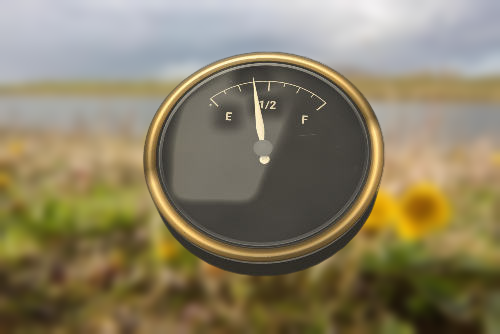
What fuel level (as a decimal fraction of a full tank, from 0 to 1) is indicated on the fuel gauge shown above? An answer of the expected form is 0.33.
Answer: 0.375
